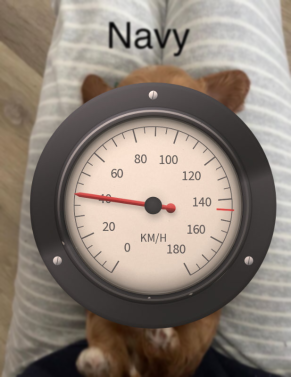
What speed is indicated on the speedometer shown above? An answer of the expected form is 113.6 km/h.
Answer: 40 km/h
